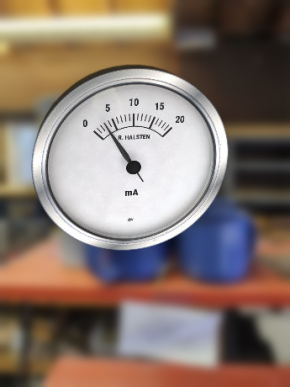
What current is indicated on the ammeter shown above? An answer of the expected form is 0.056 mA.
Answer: 3 mA
